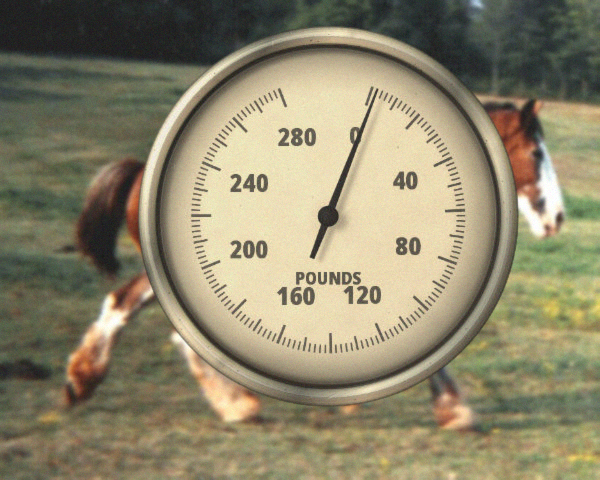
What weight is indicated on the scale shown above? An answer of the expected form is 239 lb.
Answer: 2 lb
